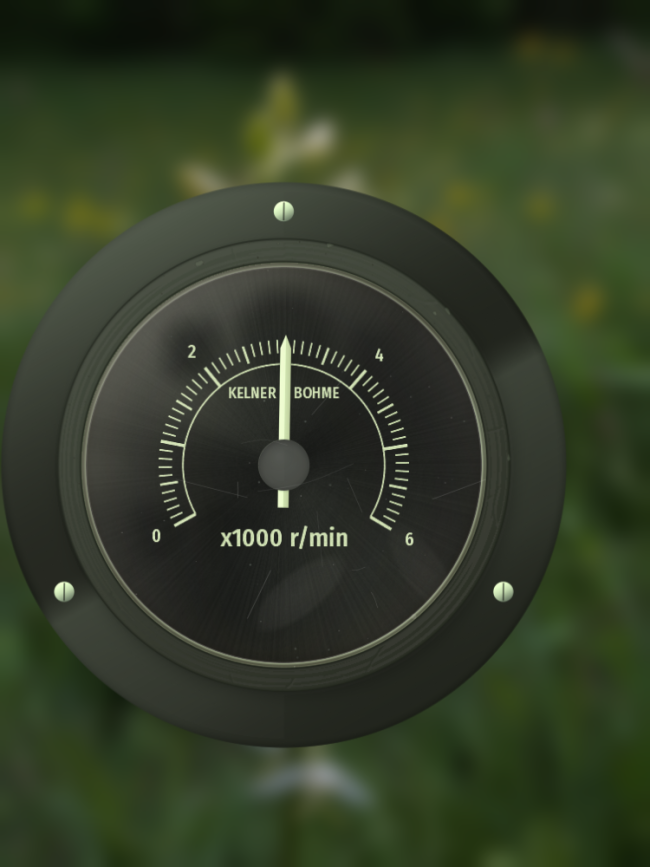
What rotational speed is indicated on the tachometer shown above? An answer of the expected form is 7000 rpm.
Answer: 3000 rpm
